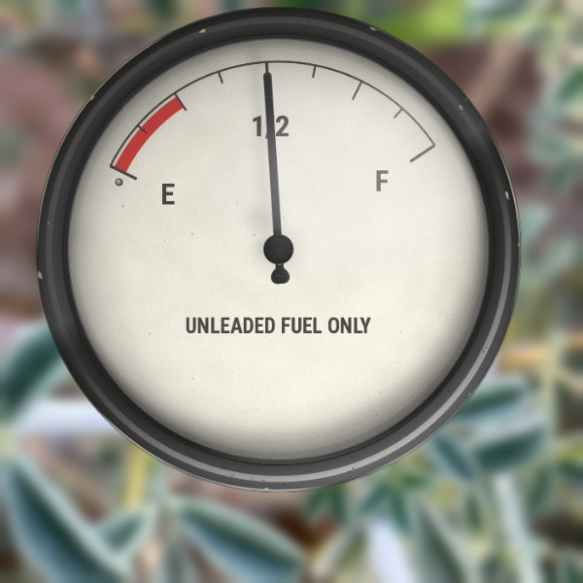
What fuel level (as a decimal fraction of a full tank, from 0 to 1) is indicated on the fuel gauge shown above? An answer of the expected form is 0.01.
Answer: 0.5
